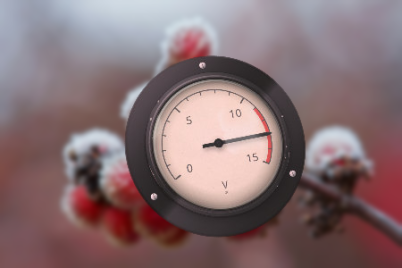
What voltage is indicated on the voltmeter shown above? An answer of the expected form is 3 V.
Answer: 13 V
